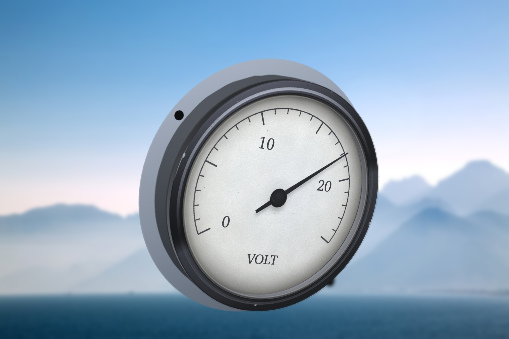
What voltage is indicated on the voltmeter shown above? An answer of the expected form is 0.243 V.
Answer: 18 V
